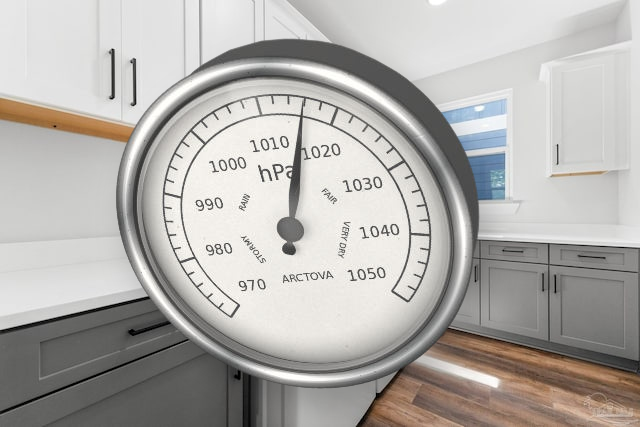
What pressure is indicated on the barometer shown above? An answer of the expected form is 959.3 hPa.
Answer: 1016 hPa
